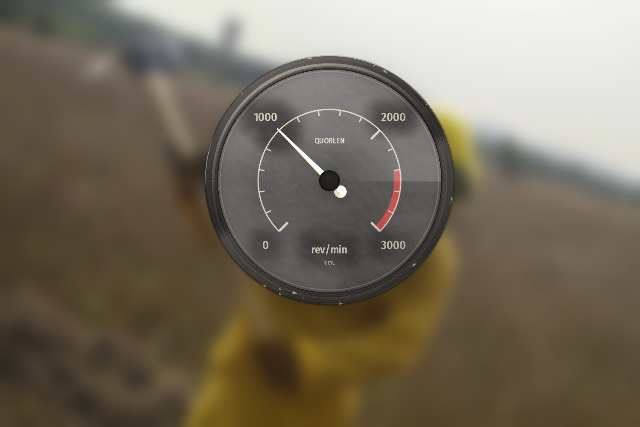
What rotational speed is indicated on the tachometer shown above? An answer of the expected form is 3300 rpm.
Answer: 1000 rpm
